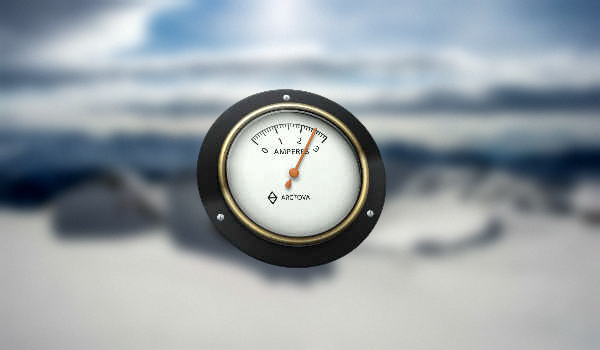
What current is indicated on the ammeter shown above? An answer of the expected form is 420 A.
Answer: 2.5 A
